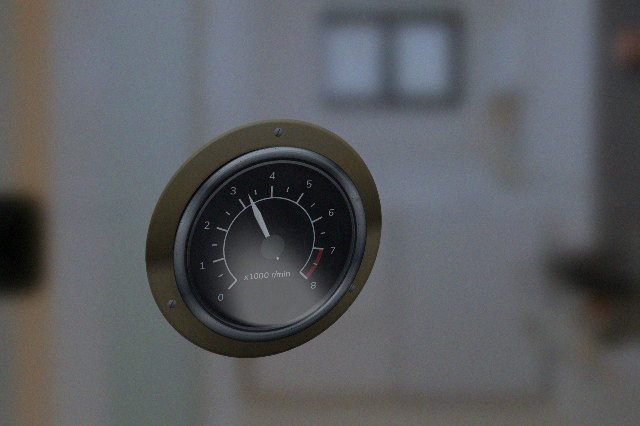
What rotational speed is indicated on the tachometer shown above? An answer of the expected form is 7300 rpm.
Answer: 3250 rpm
